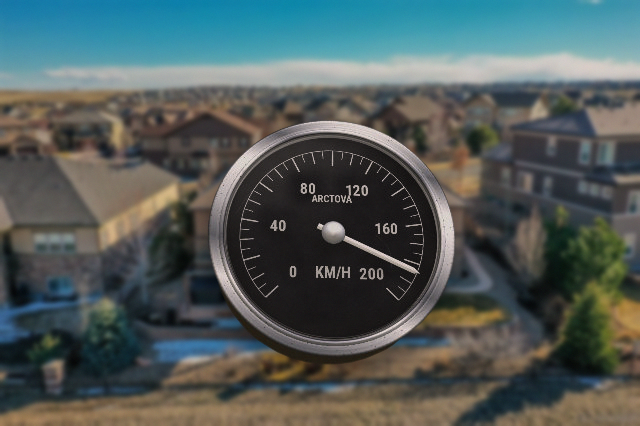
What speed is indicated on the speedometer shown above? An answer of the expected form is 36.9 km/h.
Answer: 185 km/h
